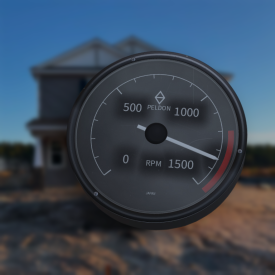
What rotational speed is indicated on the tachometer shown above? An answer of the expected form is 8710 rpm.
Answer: 1350 rpm
